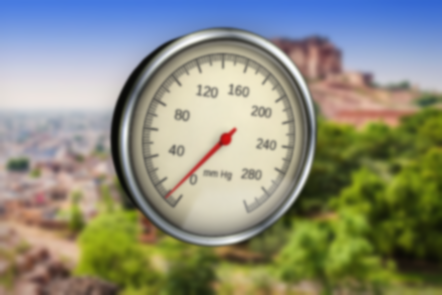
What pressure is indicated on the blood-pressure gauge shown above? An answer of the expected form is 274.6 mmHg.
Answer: 10 mmHg
